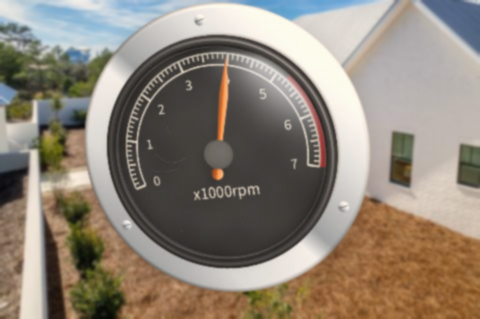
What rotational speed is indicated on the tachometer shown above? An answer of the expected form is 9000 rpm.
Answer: 4000 rpm
